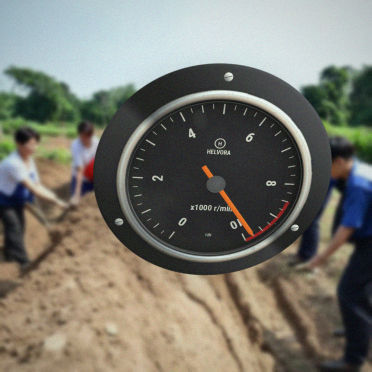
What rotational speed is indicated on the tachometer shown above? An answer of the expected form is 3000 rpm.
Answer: 9750 rpm
